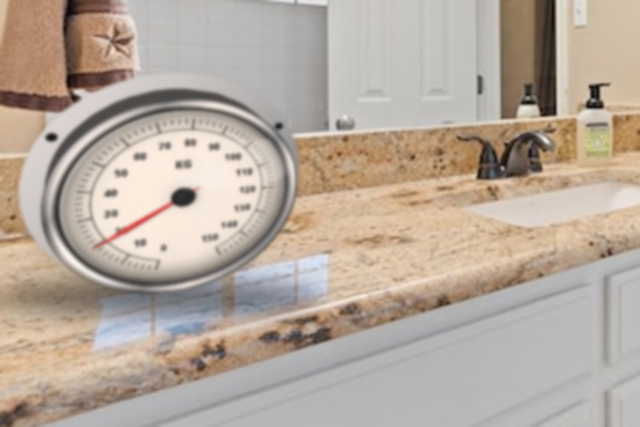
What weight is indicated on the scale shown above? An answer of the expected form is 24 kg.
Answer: 20 kg
